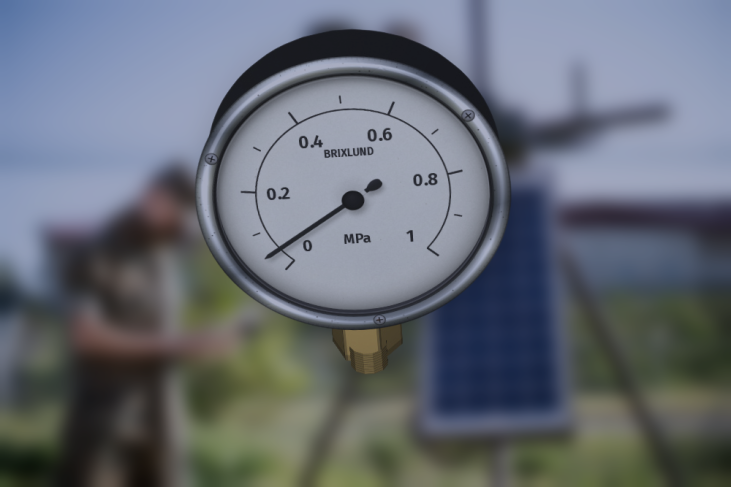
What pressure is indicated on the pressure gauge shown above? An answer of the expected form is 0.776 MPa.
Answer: 0.05 MPa
